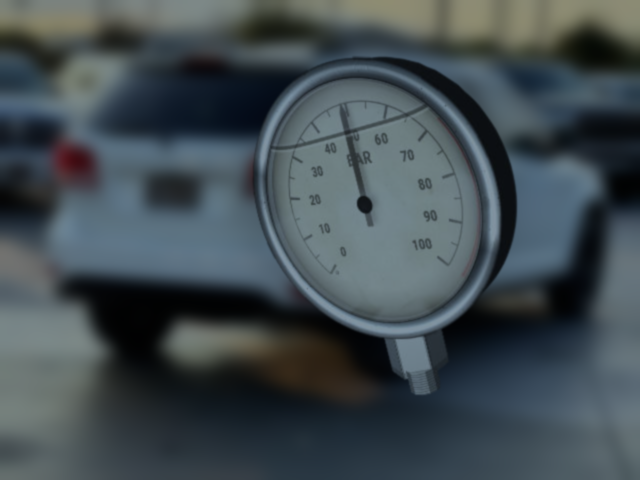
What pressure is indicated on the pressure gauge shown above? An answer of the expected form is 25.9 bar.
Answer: 50 bar
